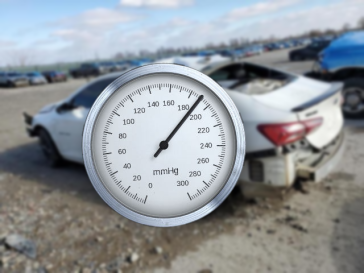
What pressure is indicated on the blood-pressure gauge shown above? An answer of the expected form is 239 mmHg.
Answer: 190 mmHg
